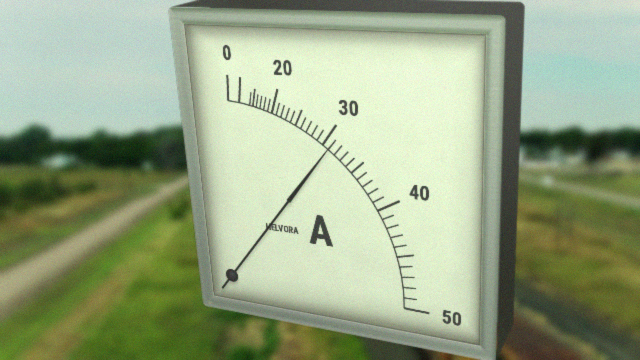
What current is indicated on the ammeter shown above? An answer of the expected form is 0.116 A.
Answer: 31 A
